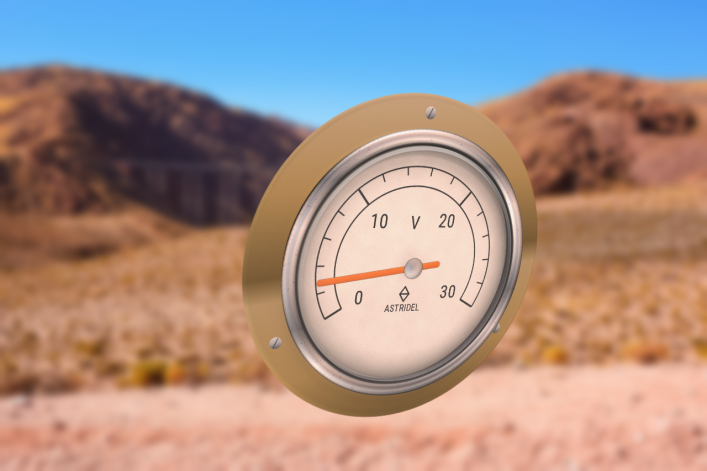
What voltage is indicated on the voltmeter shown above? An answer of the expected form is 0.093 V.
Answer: 3 V
